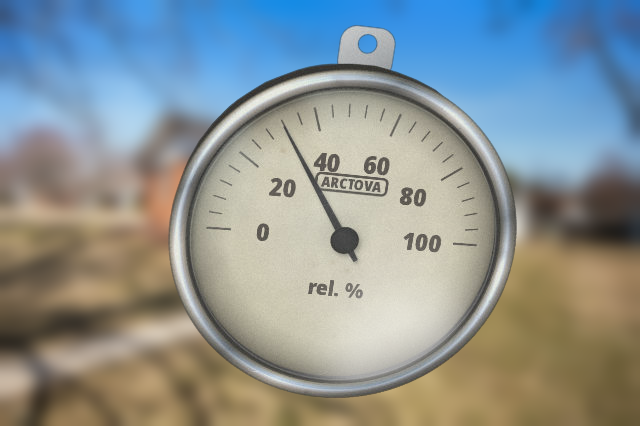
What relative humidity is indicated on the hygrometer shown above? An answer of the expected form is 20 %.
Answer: 32 %
